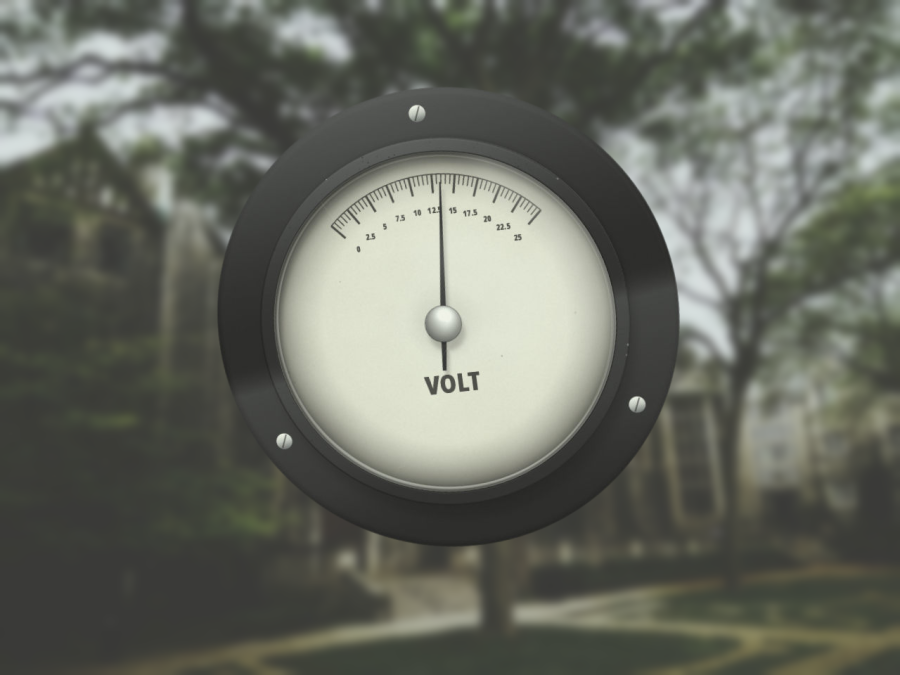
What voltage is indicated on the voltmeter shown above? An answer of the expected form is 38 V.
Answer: 13.5 V
